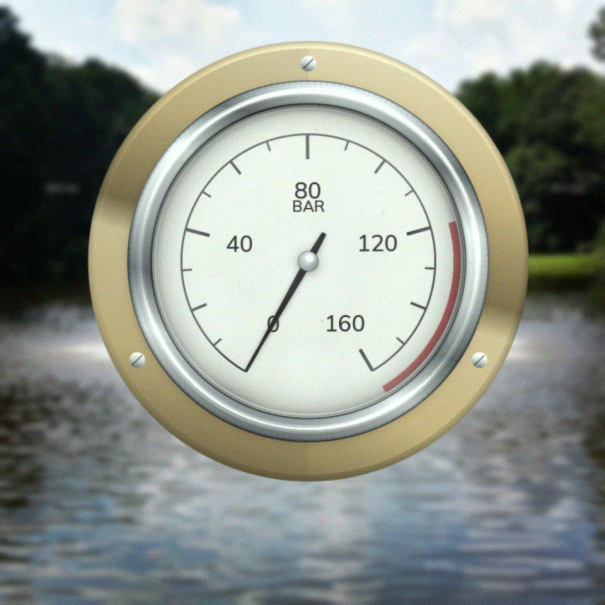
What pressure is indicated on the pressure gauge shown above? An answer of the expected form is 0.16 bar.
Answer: 0 bar
